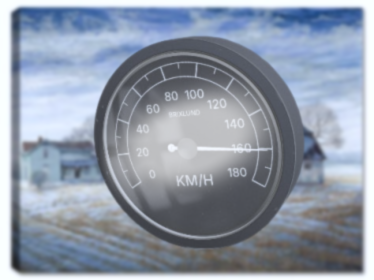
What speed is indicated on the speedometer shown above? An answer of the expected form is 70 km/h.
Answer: 160 km/h
